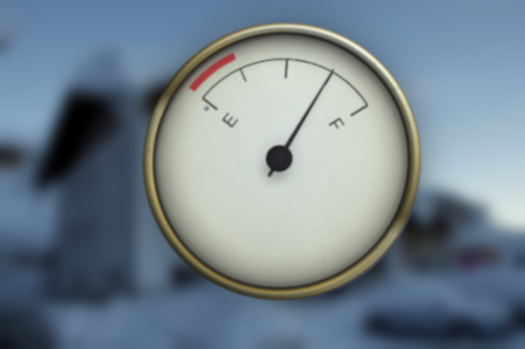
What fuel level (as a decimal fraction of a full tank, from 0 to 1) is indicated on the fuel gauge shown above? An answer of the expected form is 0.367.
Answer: 0.75
